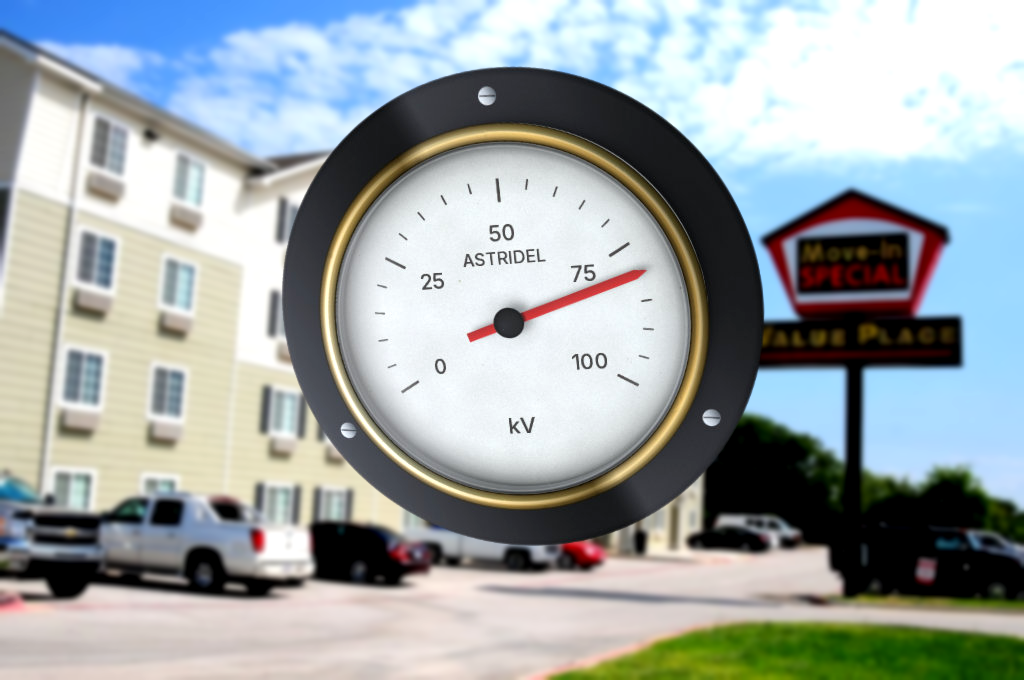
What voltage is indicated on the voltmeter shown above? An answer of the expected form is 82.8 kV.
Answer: 80 kV
